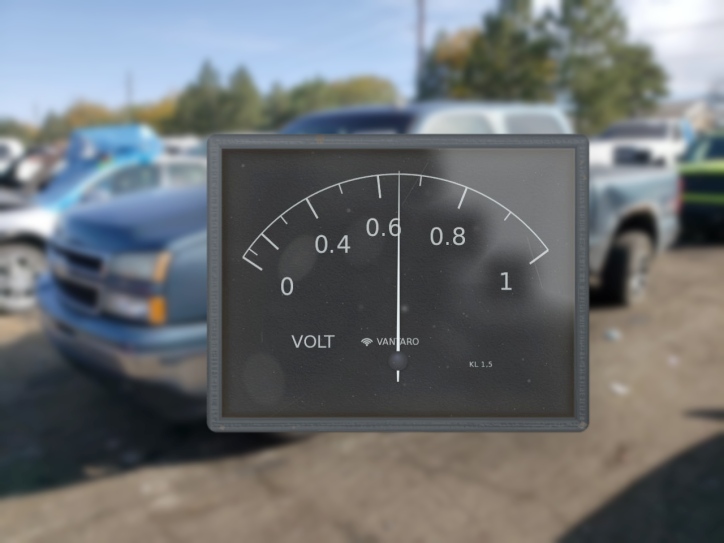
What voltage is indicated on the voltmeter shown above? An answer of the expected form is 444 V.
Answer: 0.65 V
